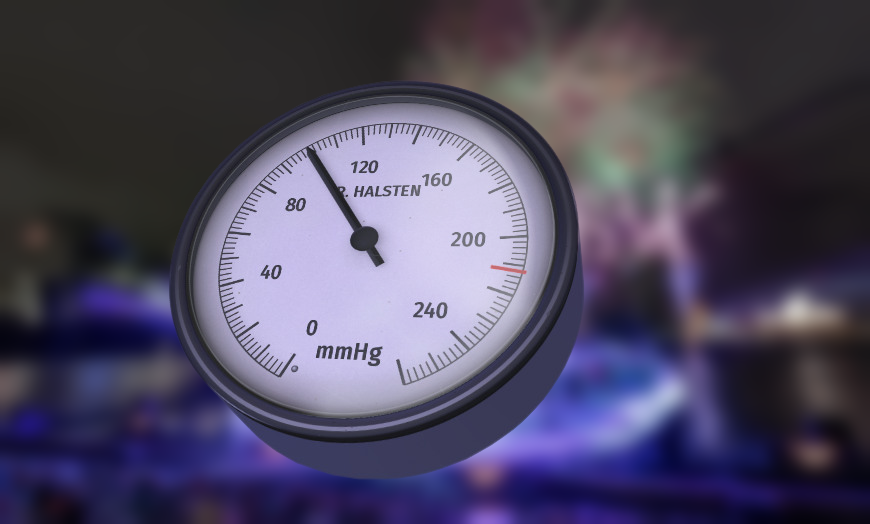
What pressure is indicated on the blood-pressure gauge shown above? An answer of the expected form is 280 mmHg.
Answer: 100 mmHg
